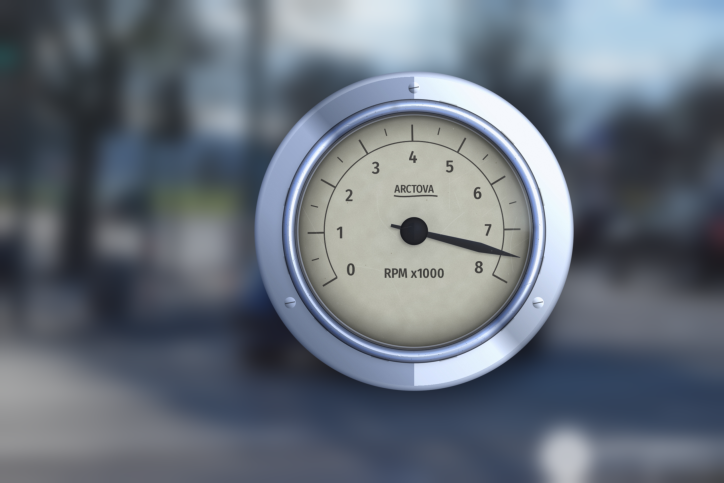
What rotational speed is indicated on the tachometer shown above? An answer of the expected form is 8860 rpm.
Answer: 7500 rpm
